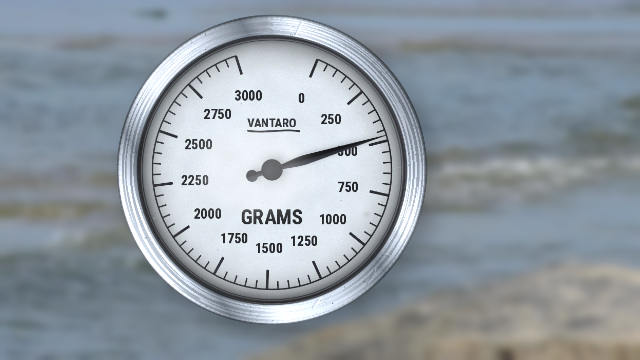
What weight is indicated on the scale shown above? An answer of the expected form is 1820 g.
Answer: 475 g
